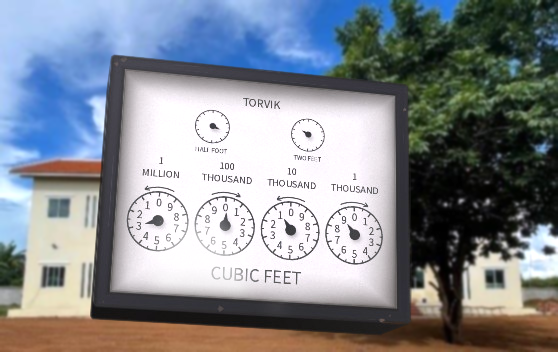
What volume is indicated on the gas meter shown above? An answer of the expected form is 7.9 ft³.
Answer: 300900 ft³
